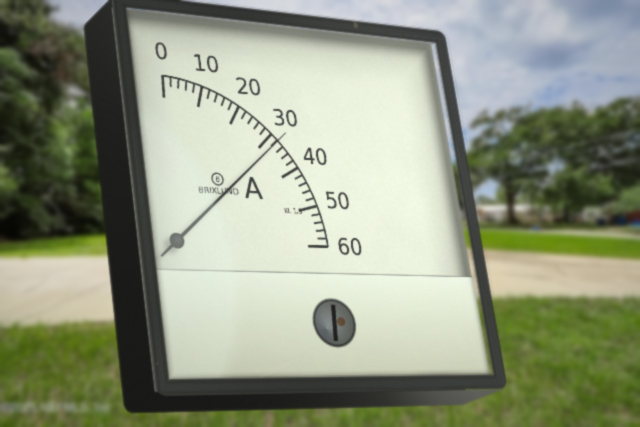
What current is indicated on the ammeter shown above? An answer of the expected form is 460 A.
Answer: 32 A
